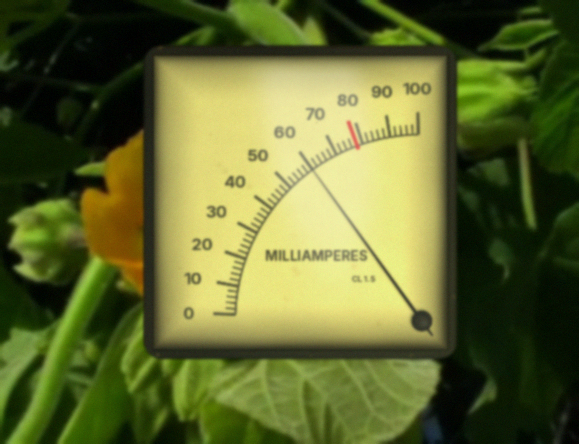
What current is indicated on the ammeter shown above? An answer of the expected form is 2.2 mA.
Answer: 60 mA
